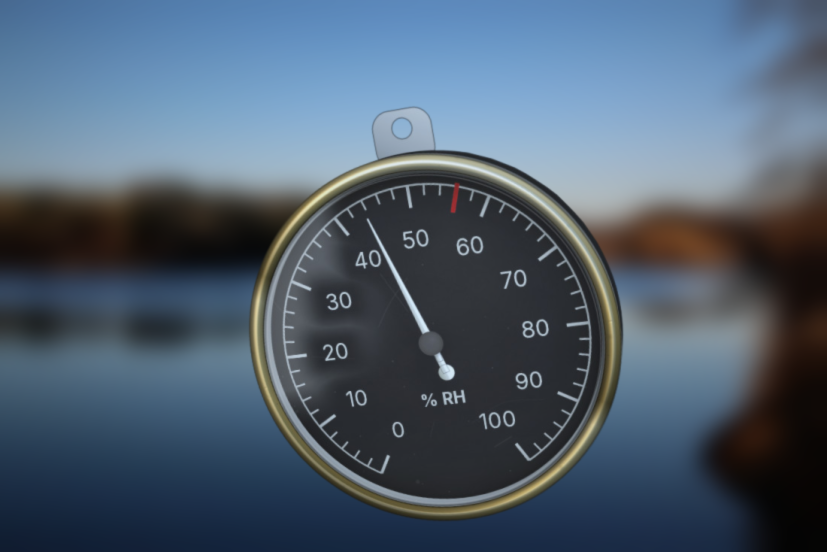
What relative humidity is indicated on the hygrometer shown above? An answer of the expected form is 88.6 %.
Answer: 44 %
